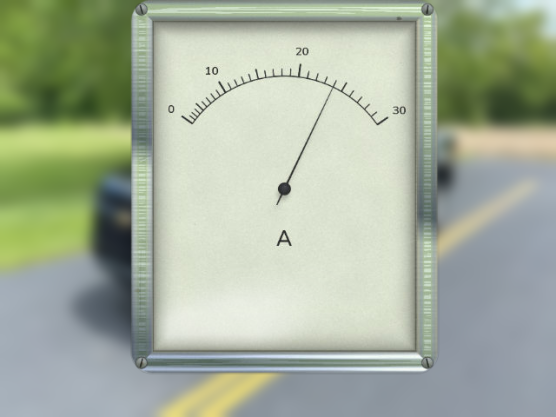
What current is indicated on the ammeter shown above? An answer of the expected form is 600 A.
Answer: 24 A
